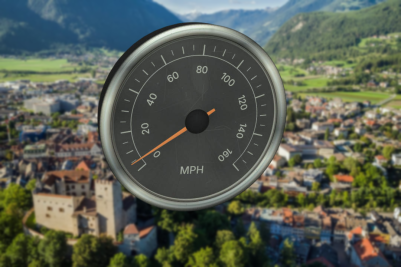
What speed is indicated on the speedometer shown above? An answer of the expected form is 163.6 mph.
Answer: 5 mph
